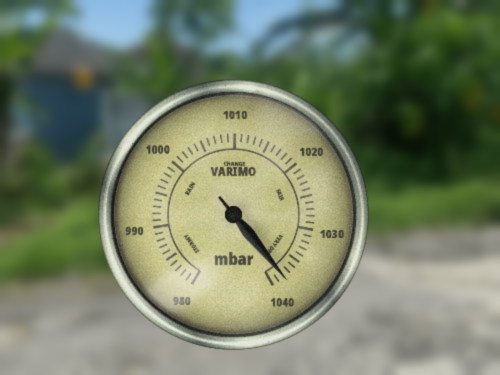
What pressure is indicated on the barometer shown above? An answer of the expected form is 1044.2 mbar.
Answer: 1038 mbar
